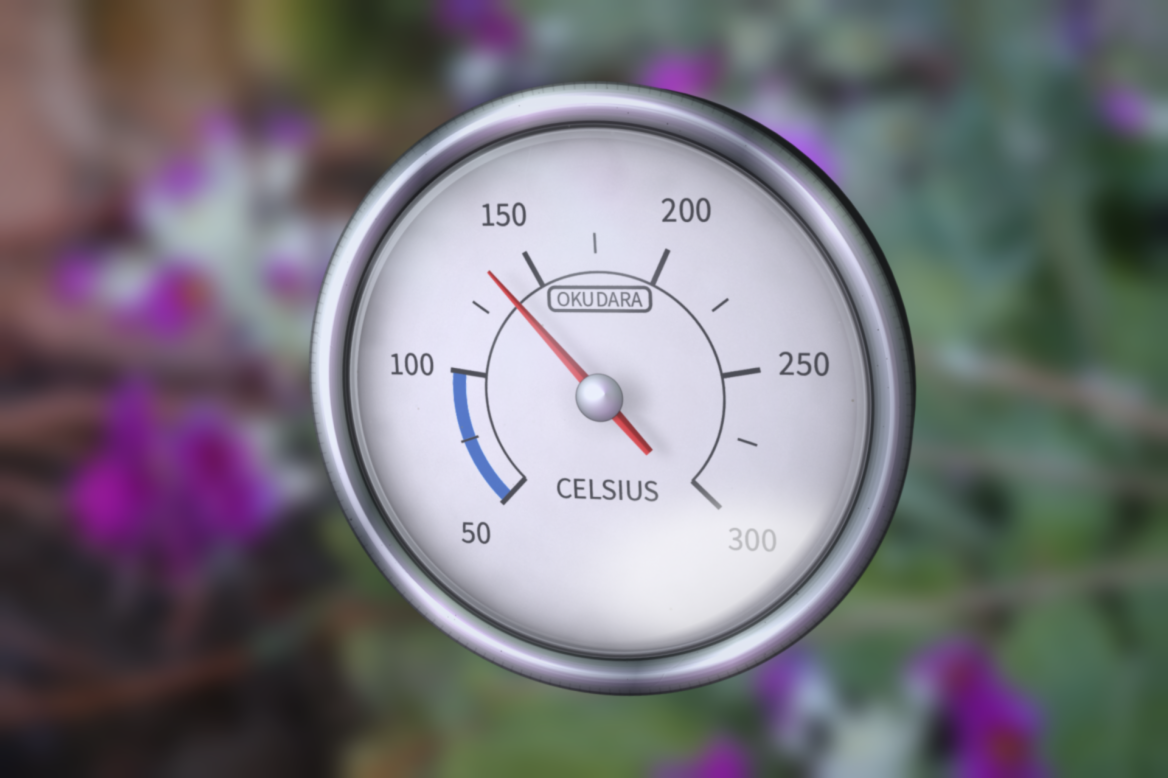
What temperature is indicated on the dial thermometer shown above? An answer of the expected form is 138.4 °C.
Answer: 137.5 °C
